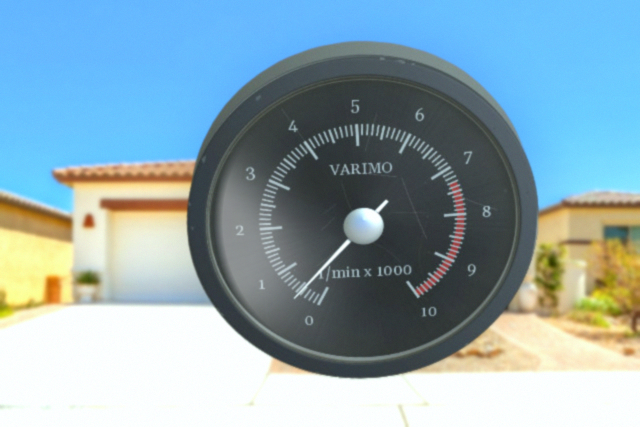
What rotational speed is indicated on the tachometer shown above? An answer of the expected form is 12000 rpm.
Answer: 500 rpm
